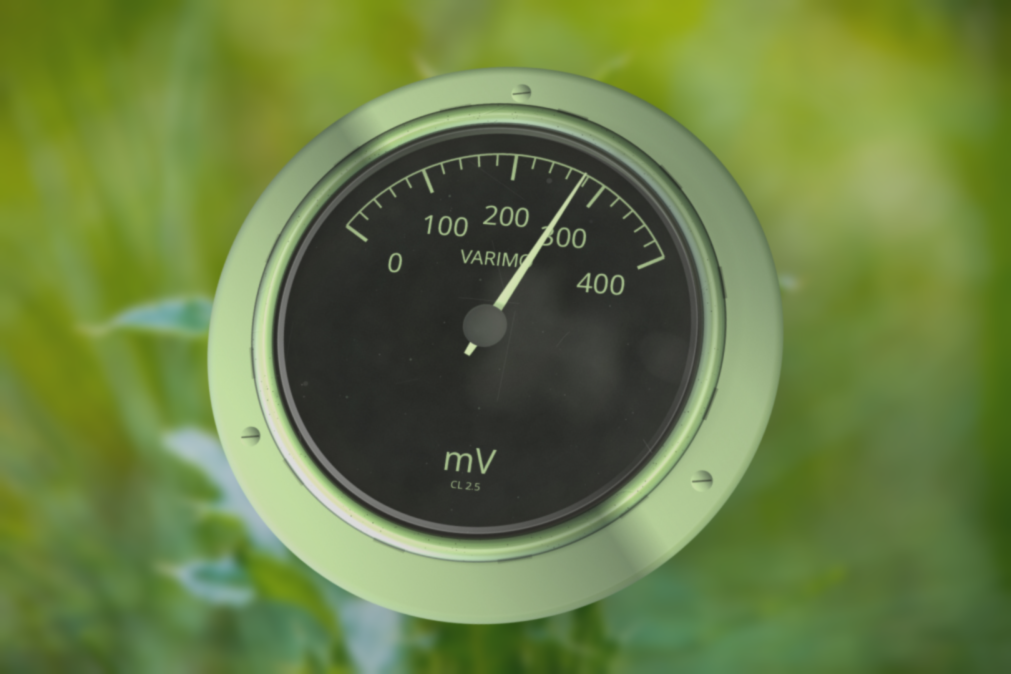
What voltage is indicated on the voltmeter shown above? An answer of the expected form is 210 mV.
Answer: 280 mV
